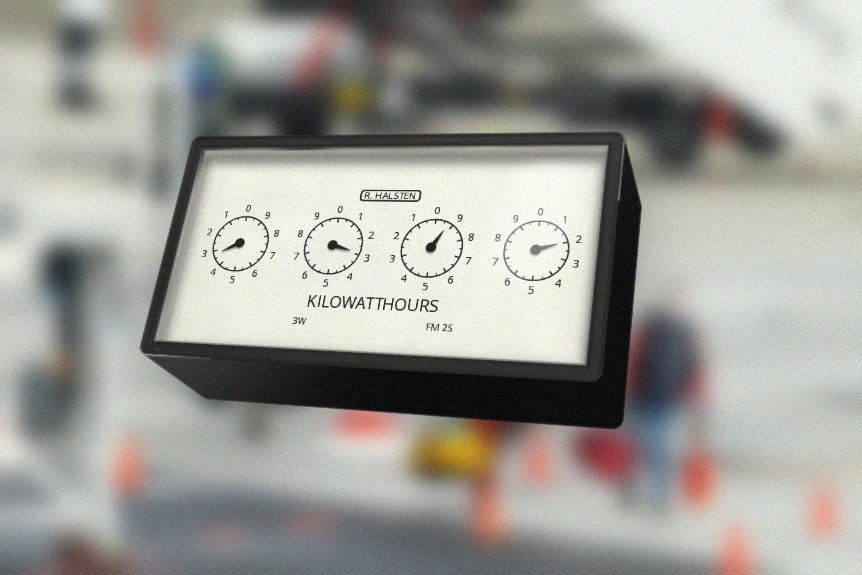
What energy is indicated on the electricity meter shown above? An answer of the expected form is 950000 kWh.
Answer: 3292 kWh
